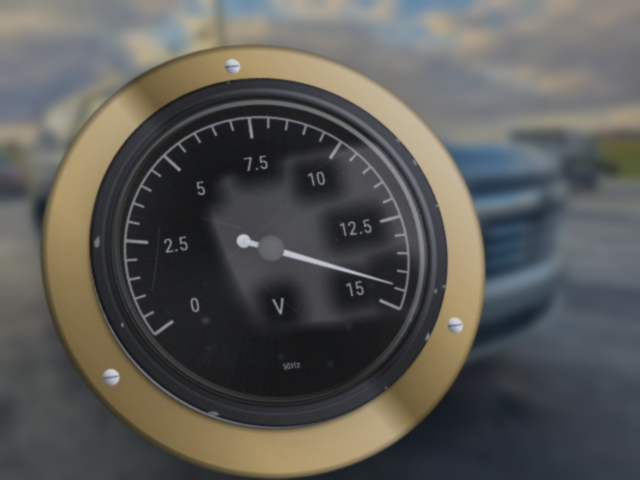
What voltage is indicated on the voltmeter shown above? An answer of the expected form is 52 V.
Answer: 14.5 V
